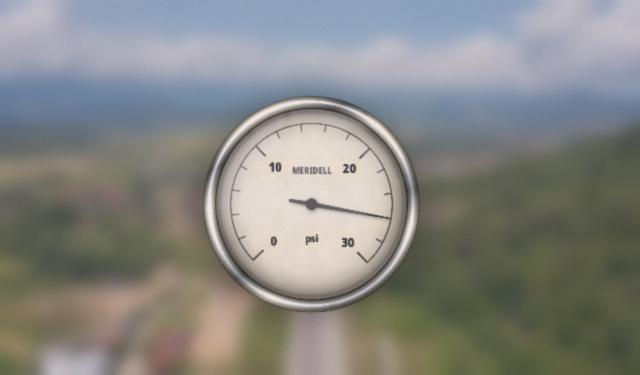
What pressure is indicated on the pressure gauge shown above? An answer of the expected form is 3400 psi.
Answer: 26 psi
